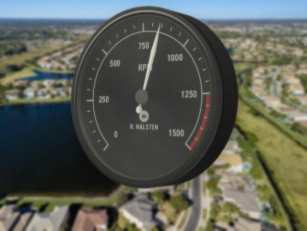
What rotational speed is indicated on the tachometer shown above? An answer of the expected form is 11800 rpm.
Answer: 850 rpm
